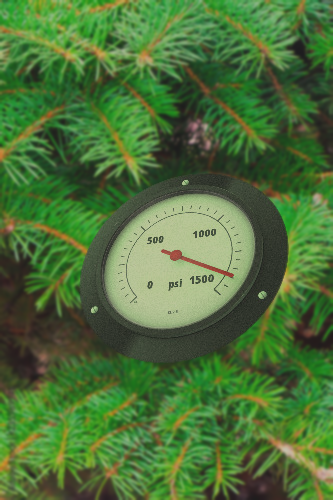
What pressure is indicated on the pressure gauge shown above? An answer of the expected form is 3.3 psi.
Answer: 1400 psi
